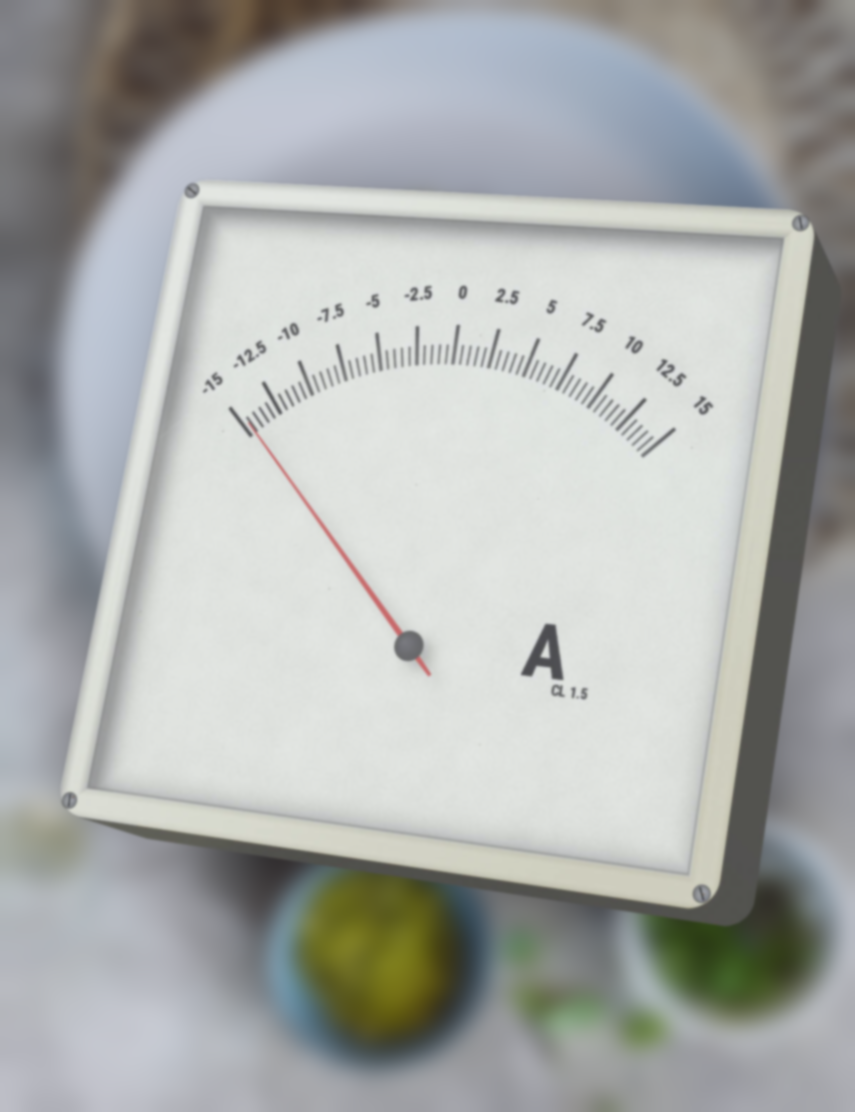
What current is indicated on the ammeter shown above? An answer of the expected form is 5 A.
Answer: -14.5 A
